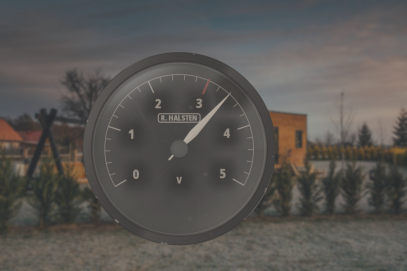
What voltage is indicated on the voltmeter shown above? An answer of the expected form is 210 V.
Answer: 3.4 V
